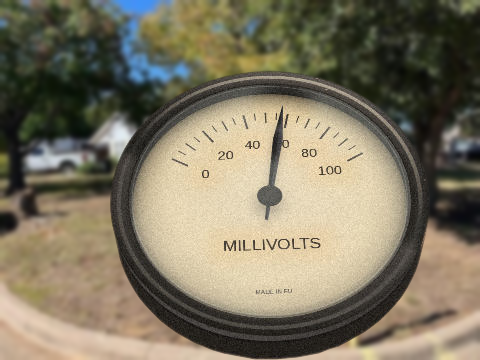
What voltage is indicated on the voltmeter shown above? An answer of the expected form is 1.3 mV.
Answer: 57.5 mV
